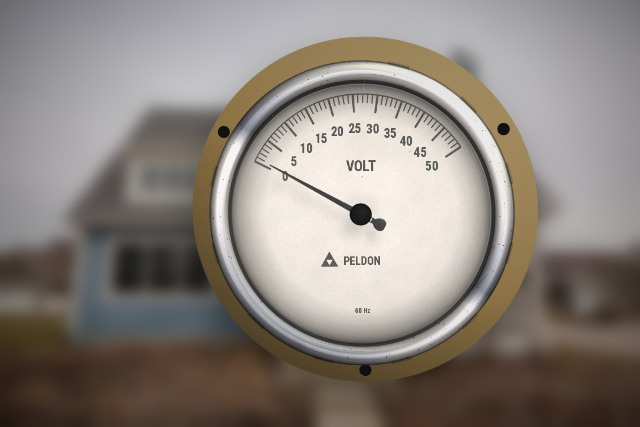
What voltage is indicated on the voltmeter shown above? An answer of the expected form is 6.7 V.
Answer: 1 V
